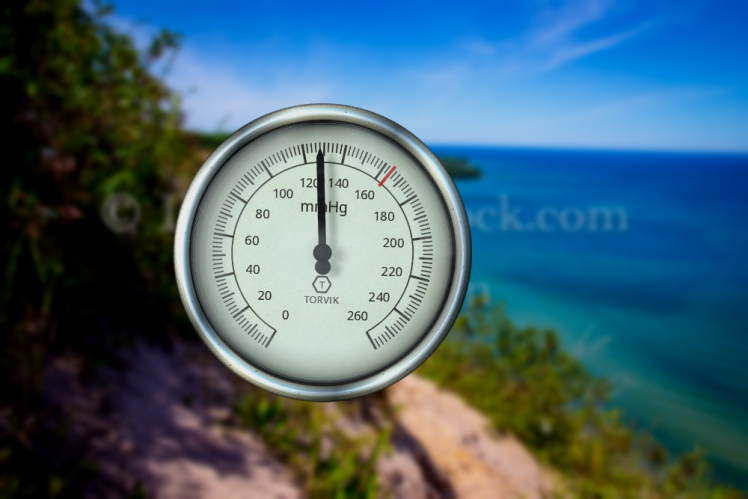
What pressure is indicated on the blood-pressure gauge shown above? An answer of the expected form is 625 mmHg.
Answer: 128 mmHg
